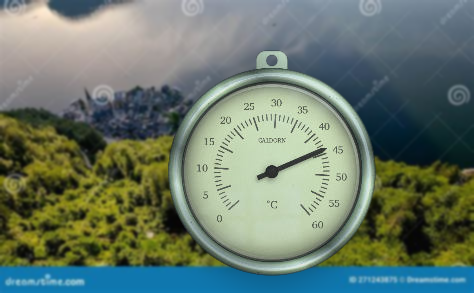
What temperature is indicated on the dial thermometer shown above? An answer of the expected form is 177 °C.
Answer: 44 °C
